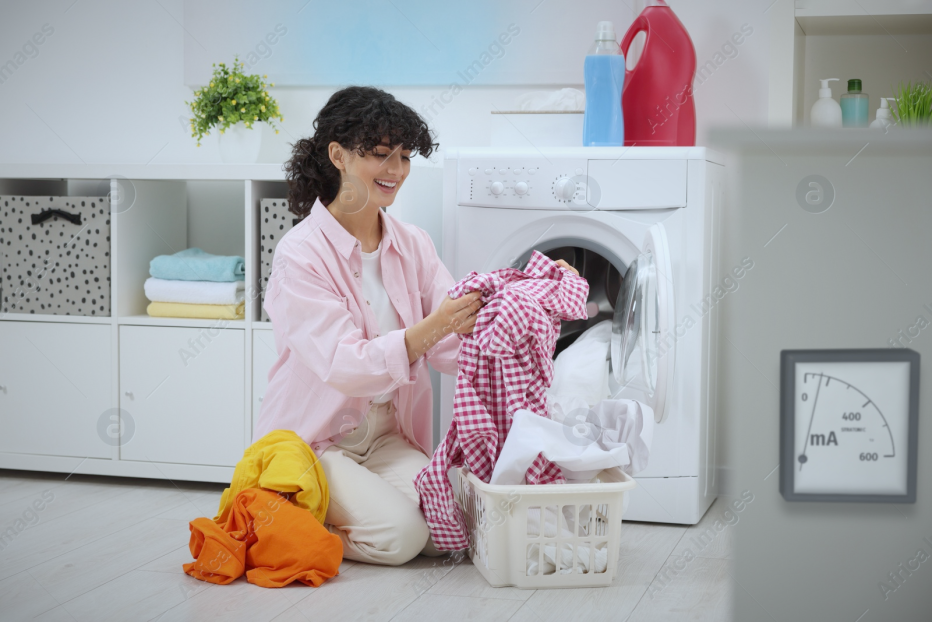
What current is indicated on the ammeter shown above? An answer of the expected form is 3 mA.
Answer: 150 mA
